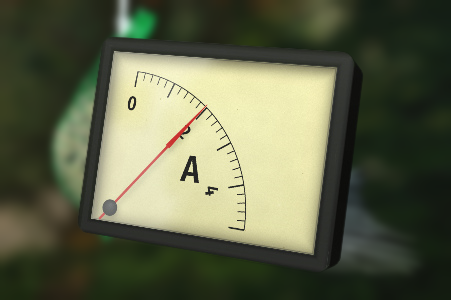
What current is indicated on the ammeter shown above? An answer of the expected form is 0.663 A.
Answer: 2 A
